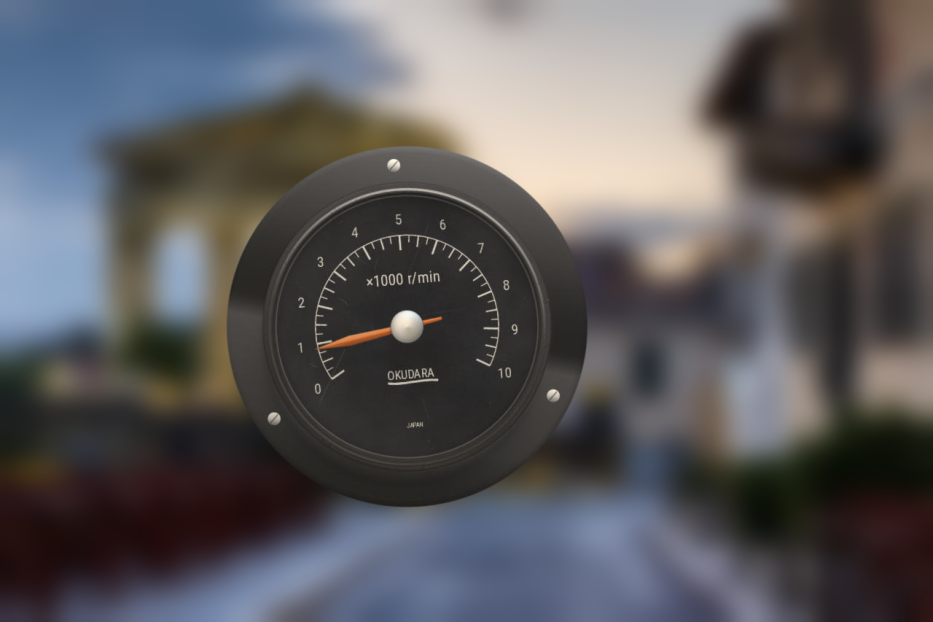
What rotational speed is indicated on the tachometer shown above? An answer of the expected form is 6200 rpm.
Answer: 875 rpm
